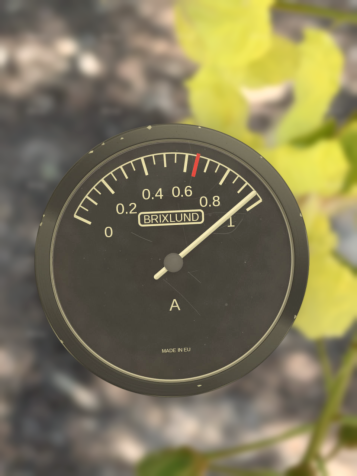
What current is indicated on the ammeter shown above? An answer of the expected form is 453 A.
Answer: 0.95 A
